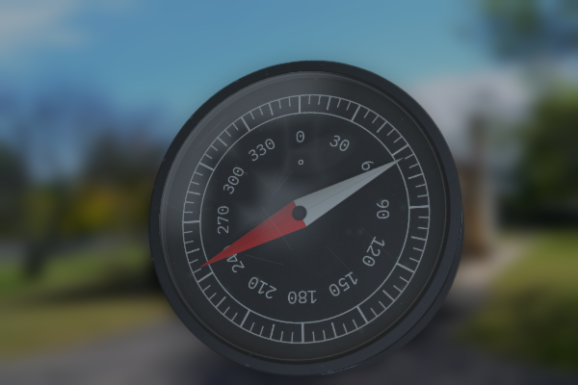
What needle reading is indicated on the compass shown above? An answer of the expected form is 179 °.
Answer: 245 °
